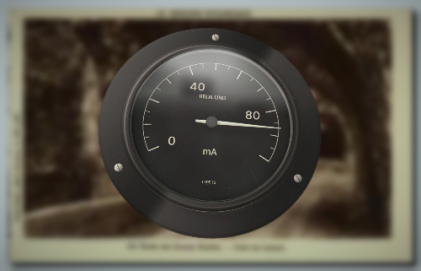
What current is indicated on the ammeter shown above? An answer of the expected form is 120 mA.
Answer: 87.5 mA
